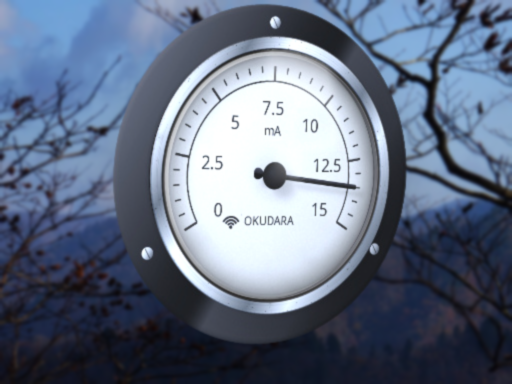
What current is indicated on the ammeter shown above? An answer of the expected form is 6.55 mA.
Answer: 13.5 mA
